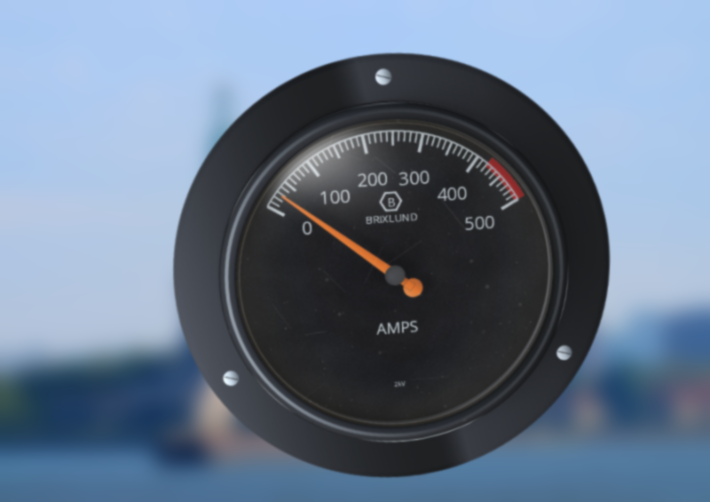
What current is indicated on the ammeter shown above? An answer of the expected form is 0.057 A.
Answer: 30 A
